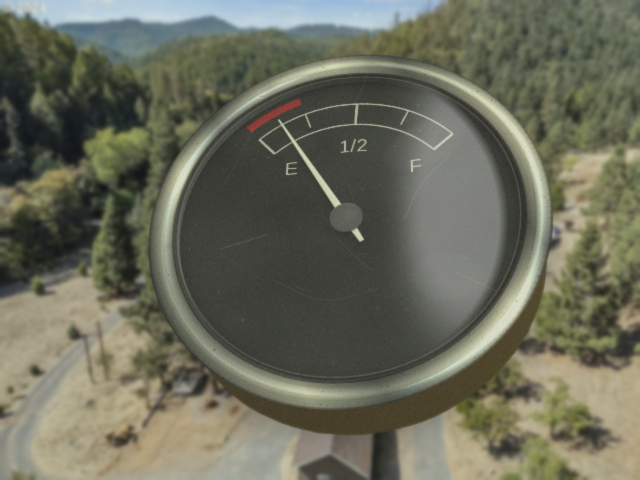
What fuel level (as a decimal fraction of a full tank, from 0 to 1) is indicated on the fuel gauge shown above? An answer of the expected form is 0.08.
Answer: 0.125
